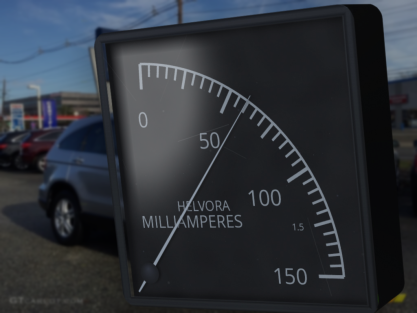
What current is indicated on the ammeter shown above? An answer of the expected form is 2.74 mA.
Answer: 60 mA
